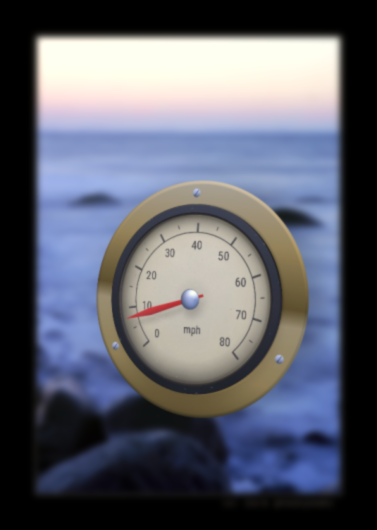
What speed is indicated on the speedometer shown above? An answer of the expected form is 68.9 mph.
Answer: 7.5 mph
